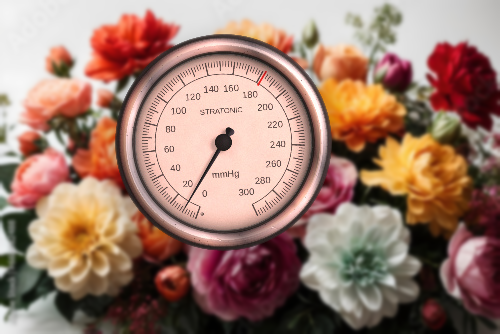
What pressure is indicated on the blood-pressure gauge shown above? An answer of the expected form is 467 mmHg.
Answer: 10 mmHg
